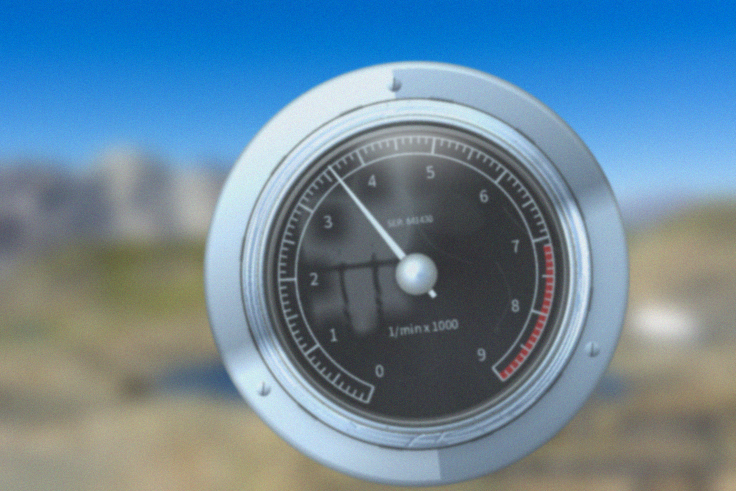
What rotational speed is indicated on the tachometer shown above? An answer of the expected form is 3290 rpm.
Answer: 3600 rpm
